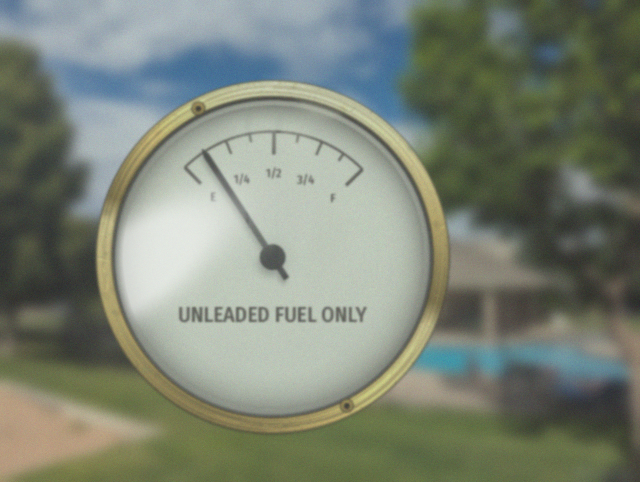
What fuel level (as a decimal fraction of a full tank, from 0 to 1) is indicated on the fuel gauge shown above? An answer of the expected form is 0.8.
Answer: 0.125
